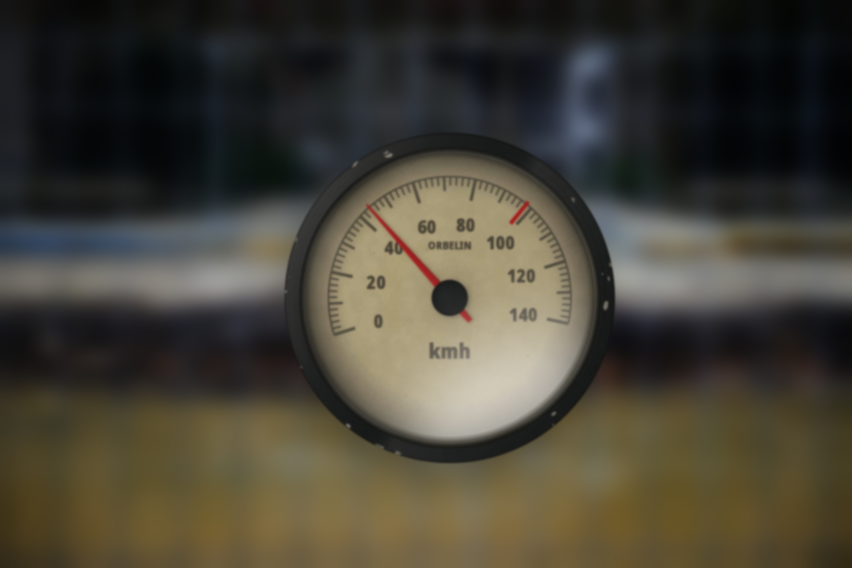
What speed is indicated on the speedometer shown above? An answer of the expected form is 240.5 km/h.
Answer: 44 km/h
